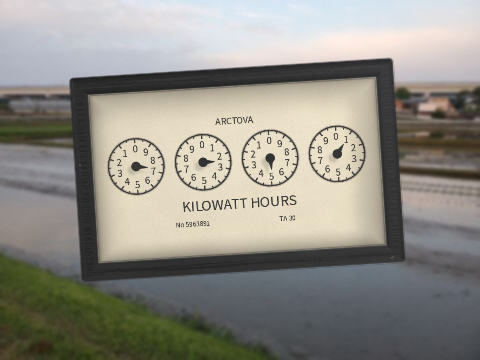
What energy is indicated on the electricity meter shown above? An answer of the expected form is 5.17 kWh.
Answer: 7251 kWh
